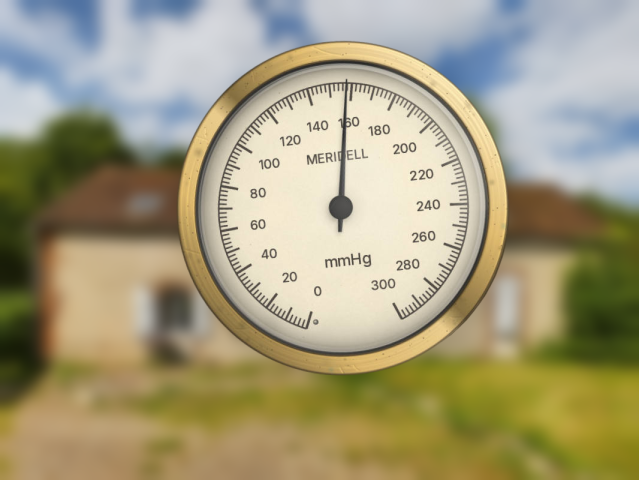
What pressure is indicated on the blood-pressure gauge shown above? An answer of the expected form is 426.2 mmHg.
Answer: 158 mmHg
